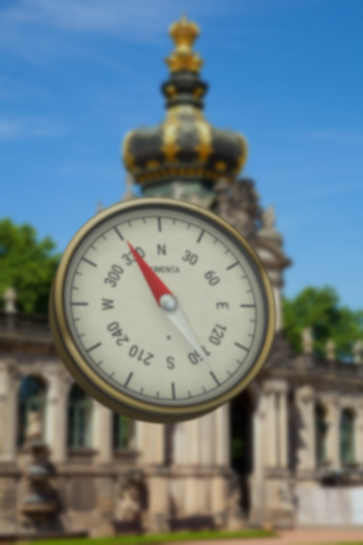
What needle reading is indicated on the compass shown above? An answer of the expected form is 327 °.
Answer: 330 °
